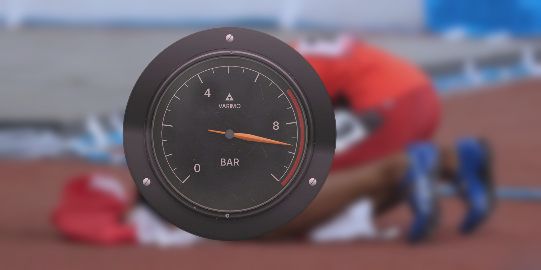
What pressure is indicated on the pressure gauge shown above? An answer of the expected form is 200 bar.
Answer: 8.75 bar
